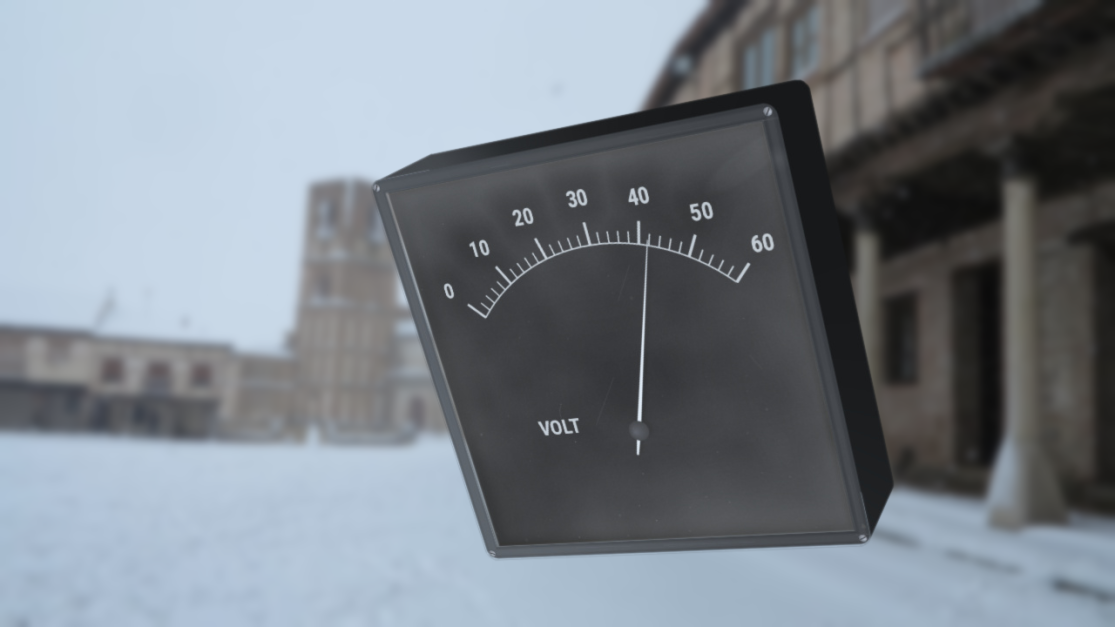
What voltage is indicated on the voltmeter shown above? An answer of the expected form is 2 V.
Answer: 42 V
